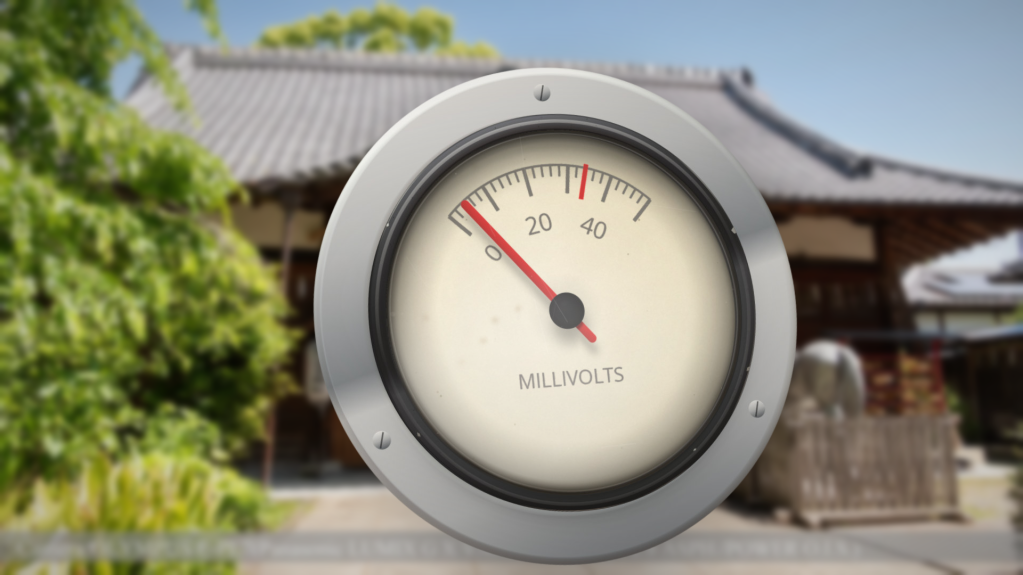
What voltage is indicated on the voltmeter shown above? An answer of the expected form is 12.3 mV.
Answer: 4 mV
